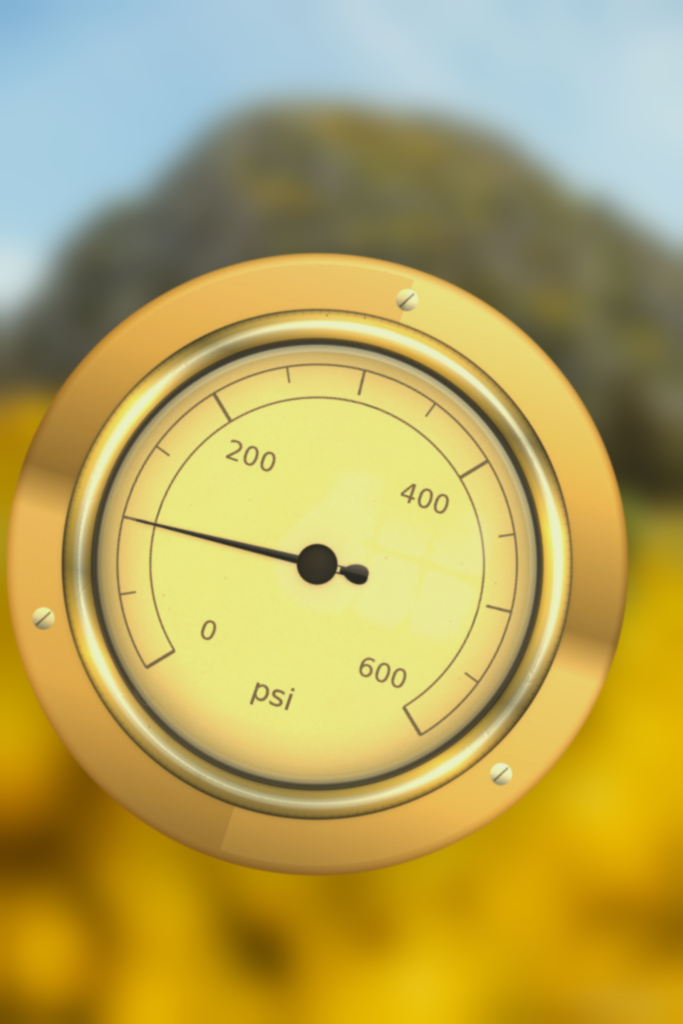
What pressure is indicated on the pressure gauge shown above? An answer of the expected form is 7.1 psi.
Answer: 100 psi
